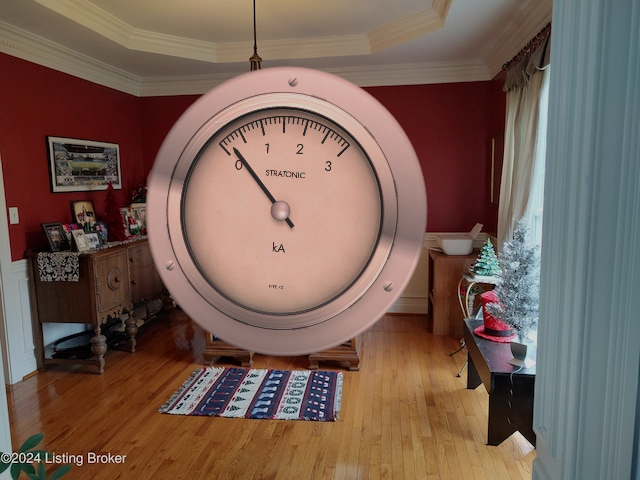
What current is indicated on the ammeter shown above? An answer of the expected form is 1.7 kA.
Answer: 0.2 kA
